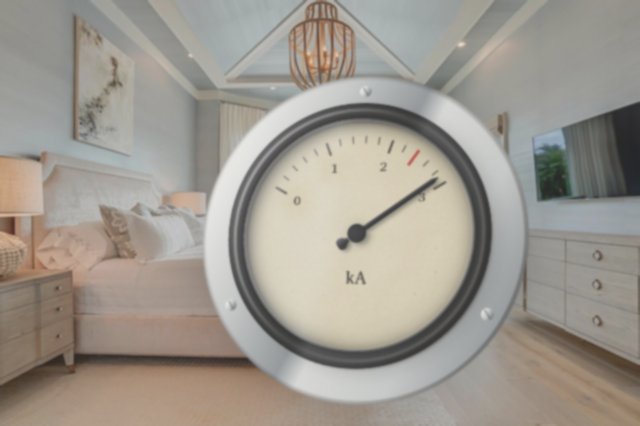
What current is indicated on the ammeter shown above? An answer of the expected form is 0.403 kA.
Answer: 2.9 kA
